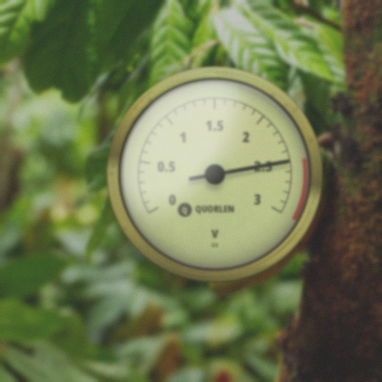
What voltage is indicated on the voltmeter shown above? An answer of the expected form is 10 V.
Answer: 2.5 V
